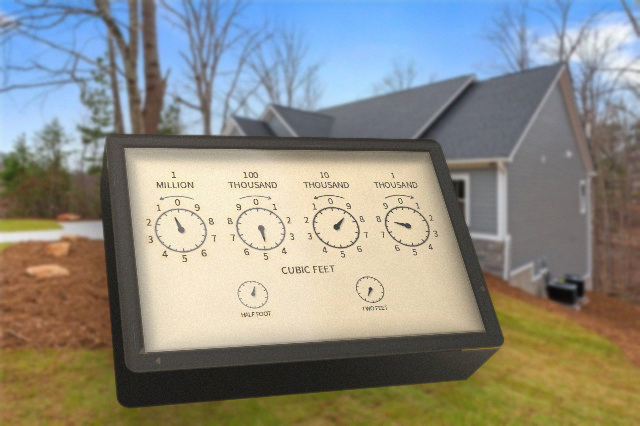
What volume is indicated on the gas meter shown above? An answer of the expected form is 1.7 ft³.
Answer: 48800 ft³
